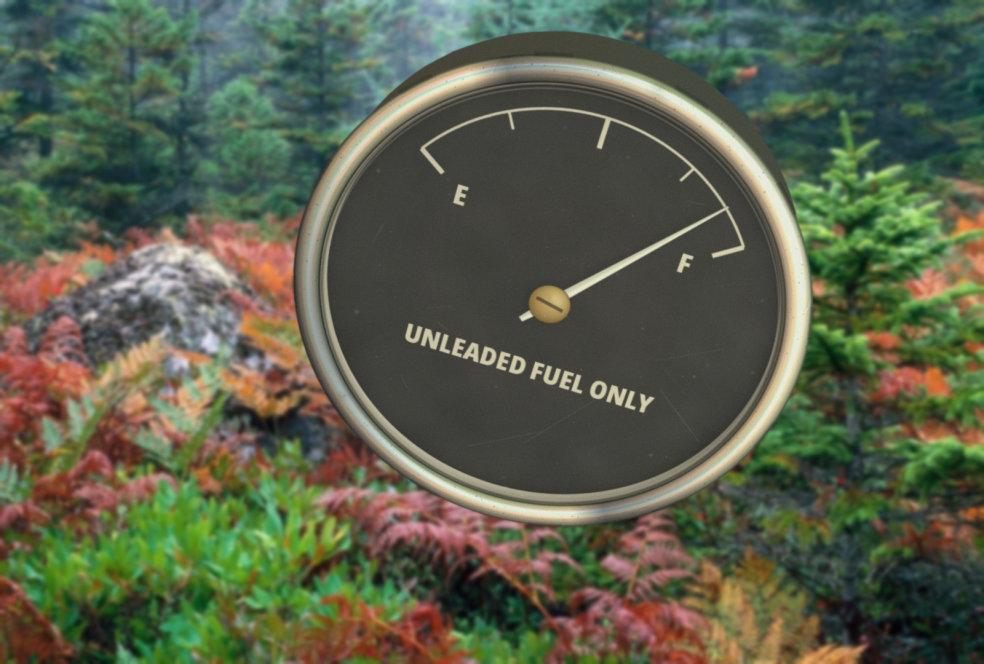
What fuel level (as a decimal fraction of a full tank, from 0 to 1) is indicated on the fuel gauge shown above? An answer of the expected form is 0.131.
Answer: 0.875
